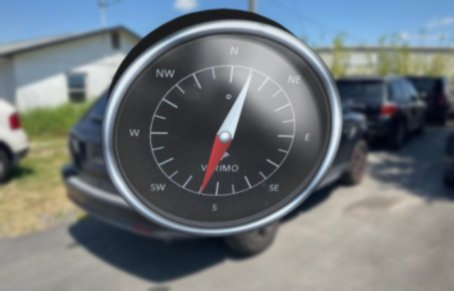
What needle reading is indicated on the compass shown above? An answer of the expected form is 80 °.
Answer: 195 °
